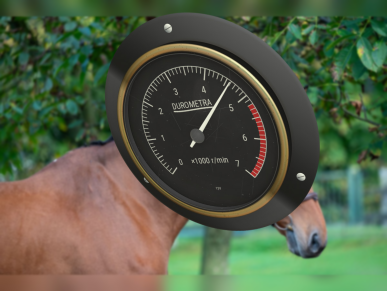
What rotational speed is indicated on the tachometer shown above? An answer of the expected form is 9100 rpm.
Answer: 4600 rpm
